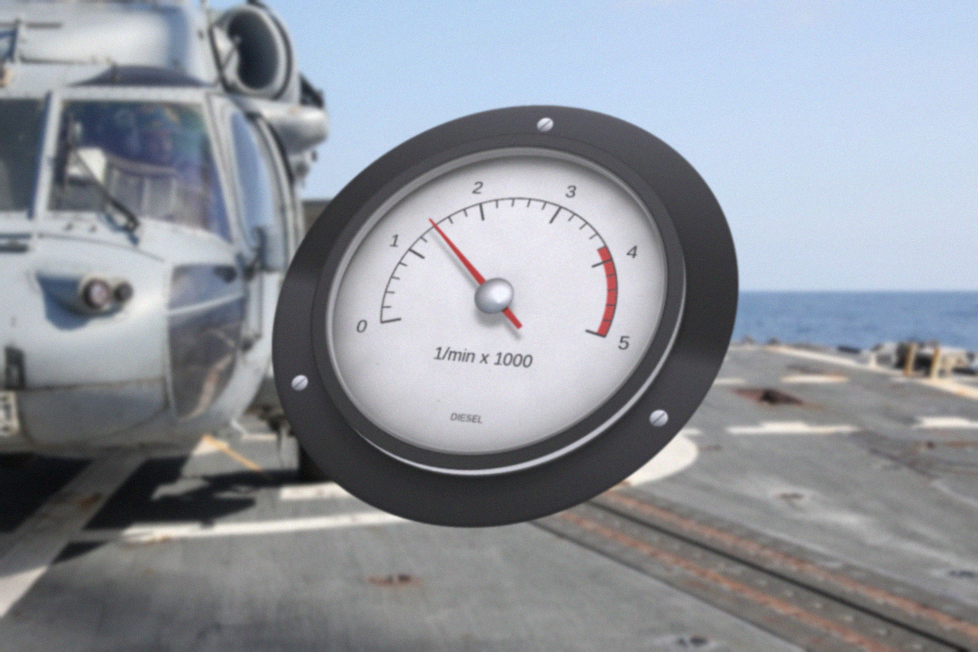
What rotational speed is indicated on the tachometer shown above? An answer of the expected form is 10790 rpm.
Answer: 1400 rpm
